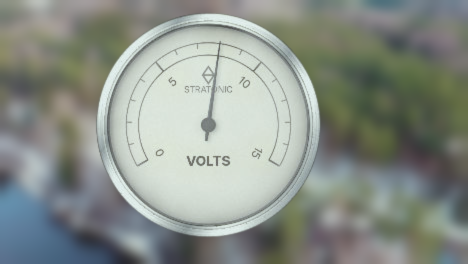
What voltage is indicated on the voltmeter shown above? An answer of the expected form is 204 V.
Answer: 8 V
